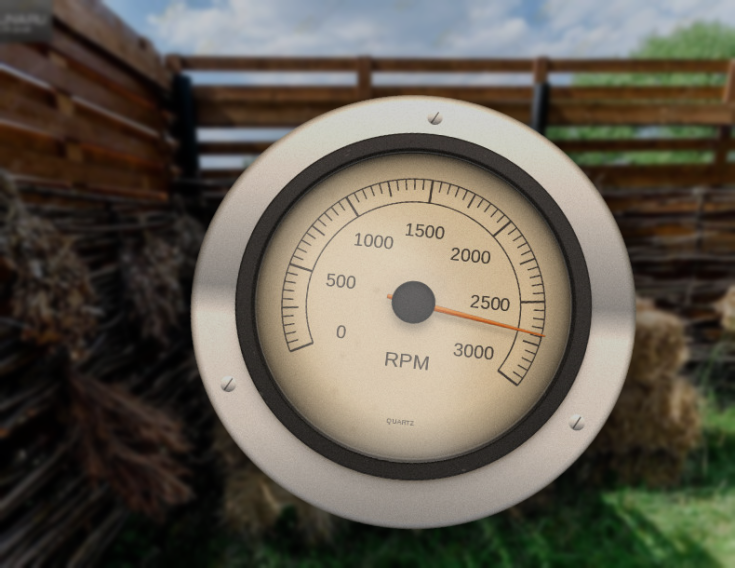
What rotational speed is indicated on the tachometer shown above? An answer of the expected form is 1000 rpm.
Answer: 2700 rpm
